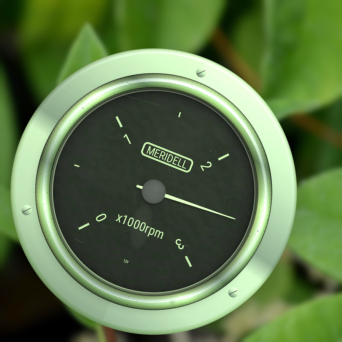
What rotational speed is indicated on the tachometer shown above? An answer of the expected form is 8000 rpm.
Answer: 2500 rpm
